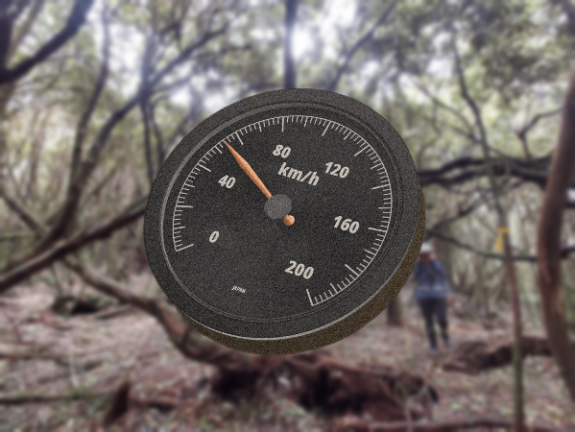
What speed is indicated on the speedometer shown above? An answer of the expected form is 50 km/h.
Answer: 54 km/h
